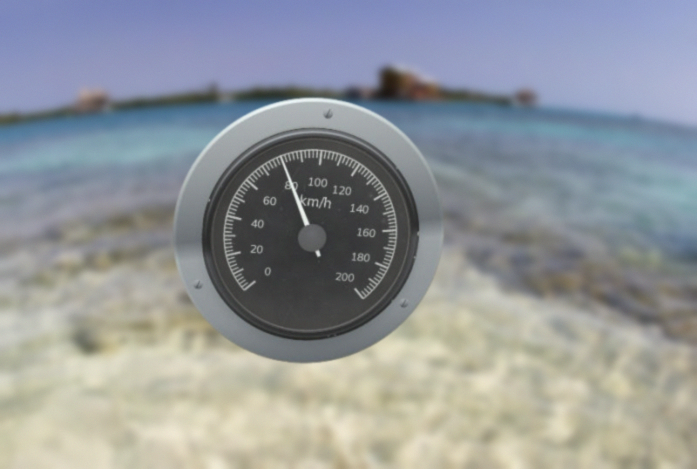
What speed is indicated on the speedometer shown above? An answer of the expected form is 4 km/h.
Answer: 80 km/h
